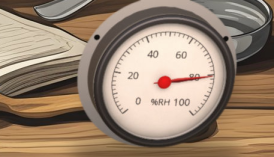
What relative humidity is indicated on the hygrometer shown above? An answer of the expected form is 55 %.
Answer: 80 %
